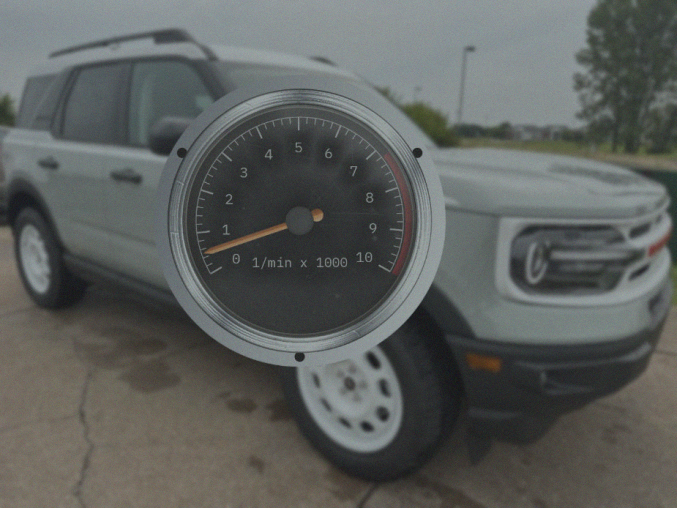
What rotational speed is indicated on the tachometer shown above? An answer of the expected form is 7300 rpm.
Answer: 500 rpm
